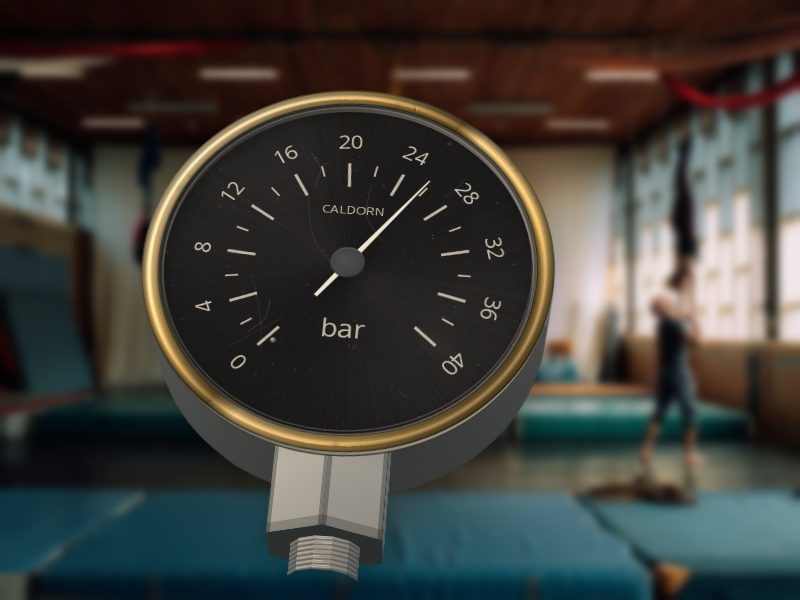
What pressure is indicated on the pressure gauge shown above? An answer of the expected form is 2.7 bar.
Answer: 26 bar
